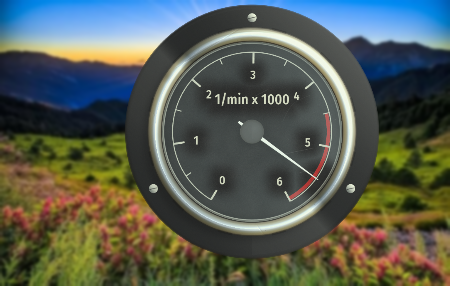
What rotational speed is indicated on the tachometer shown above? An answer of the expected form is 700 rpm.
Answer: 5500 rpm
